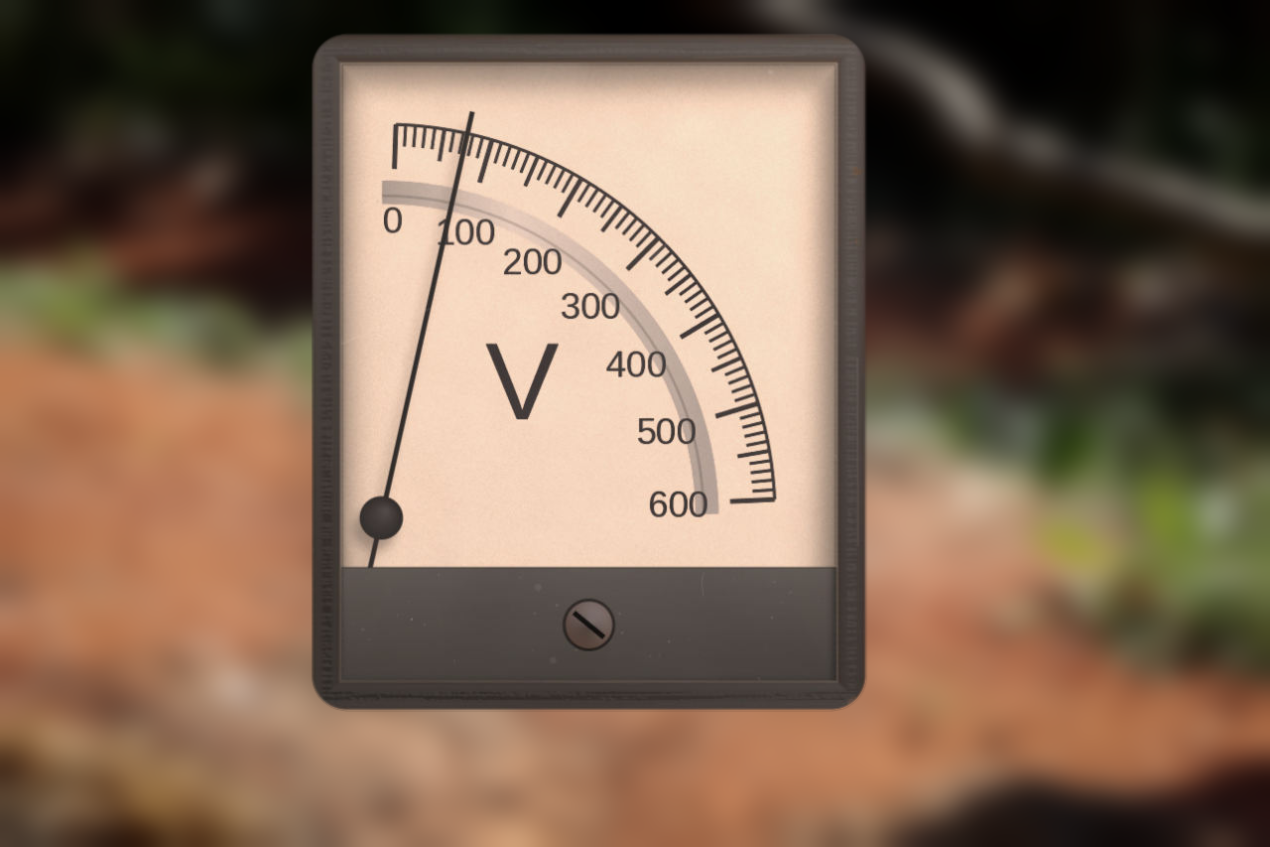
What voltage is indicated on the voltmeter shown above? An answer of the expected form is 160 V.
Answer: 75 V
